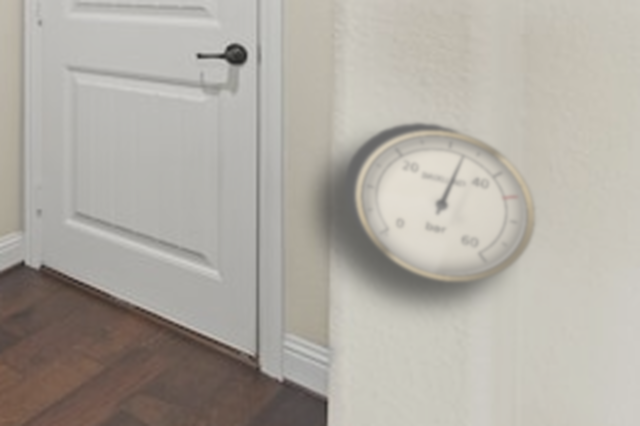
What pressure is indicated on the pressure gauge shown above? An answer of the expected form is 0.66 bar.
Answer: 32.5 bar
